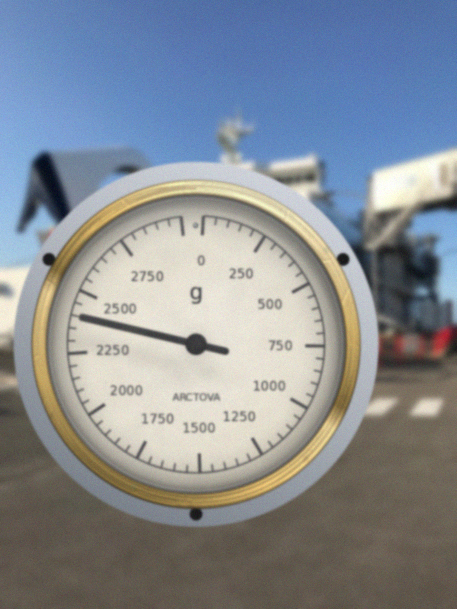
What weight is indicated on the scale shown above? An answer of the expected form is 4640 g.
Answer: 2400 g
